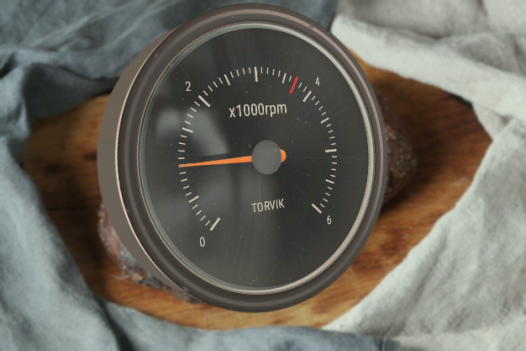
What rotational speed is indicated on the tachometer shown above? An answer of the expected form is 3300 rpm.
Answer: 1000 rpm
